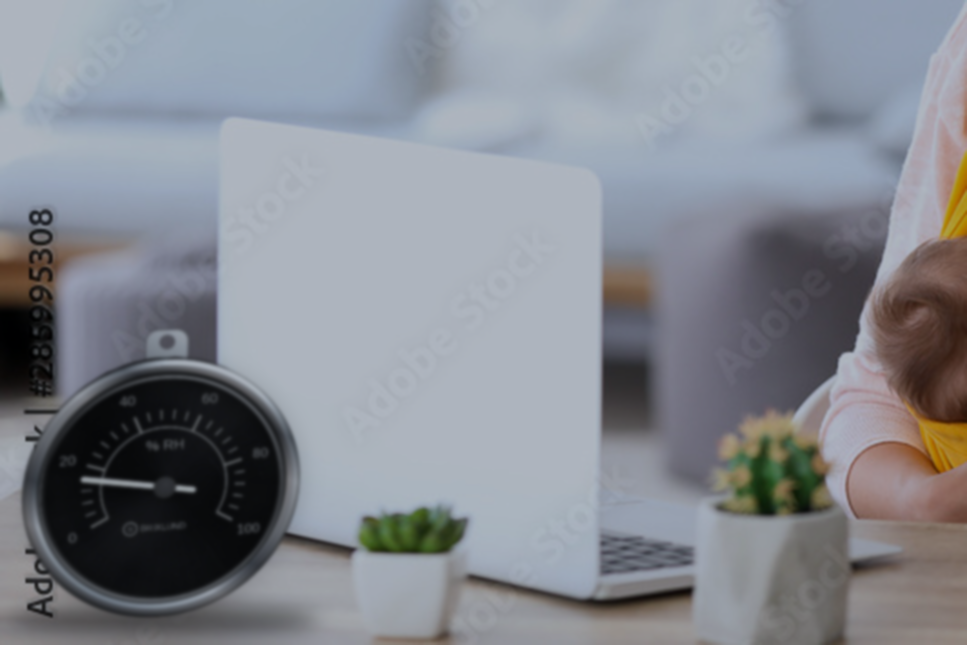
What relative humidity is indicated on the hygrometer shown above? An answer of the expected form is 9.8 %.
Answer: 16 %
